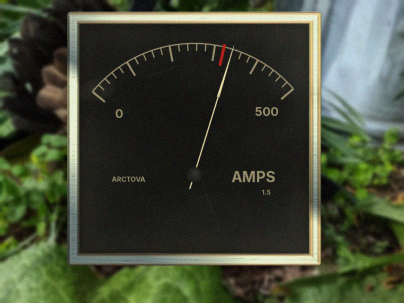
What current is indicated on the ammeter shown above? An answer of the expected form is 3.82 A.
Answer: 340 A
